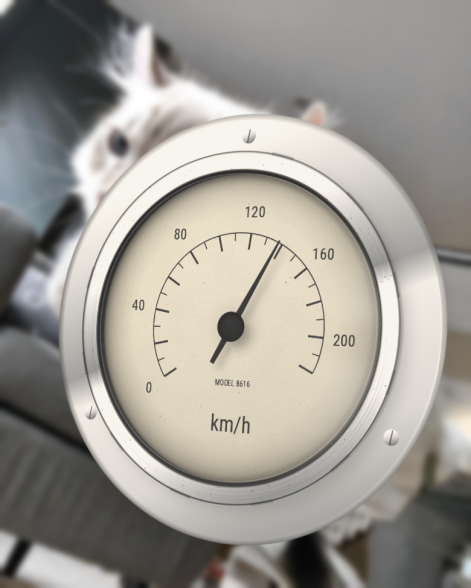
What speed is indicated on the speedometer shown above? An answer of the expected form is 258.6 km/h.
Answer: 140 km/h
